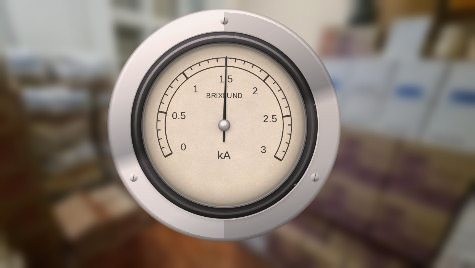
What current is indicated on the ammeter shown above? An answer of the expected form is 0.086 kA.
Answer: 1.5 kA
